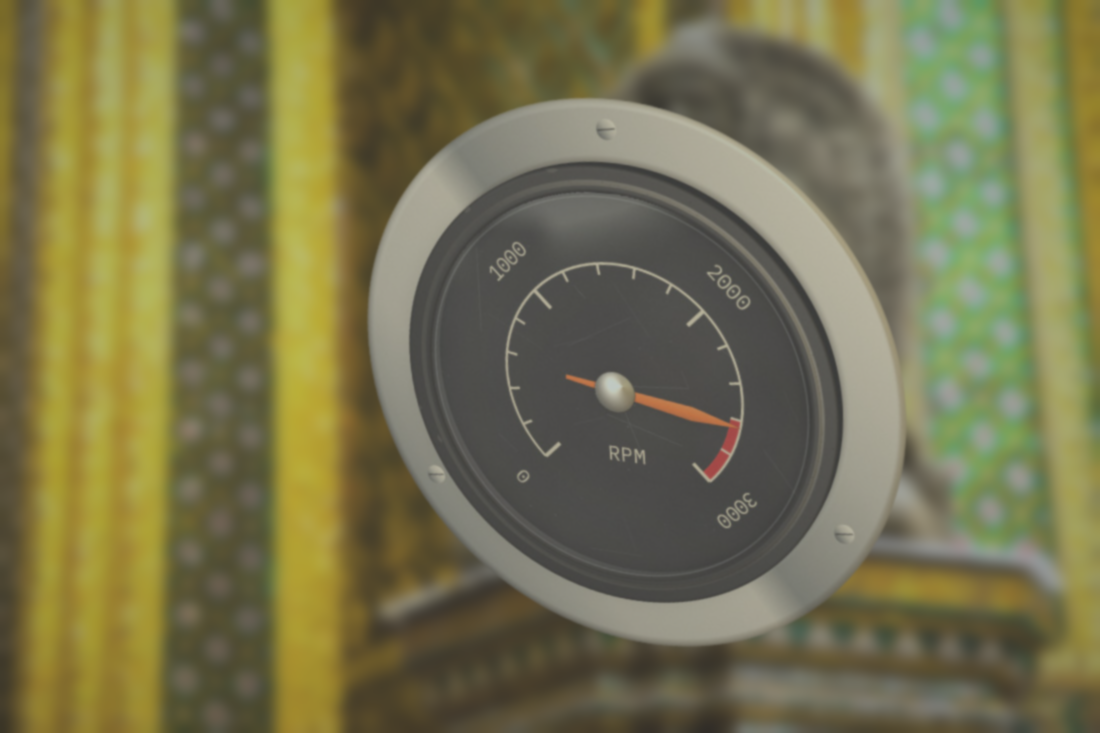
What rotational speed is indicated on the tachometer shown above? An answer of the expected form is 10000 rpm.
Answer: 2600 rpm
